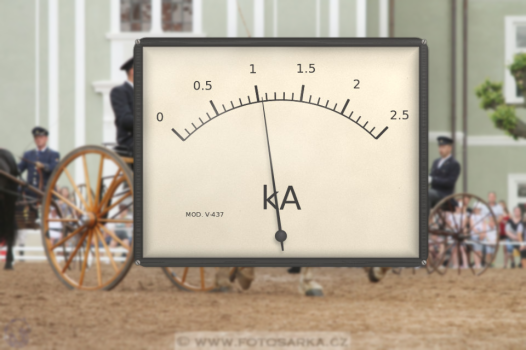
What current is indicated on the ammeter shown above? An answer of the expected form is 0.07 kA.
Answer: 1.05 kA
